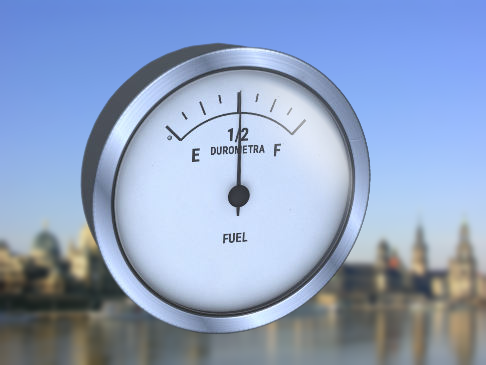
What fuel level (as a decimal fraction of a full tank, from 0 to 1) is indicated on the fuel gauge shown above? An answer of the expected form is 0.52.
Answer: 0.5
